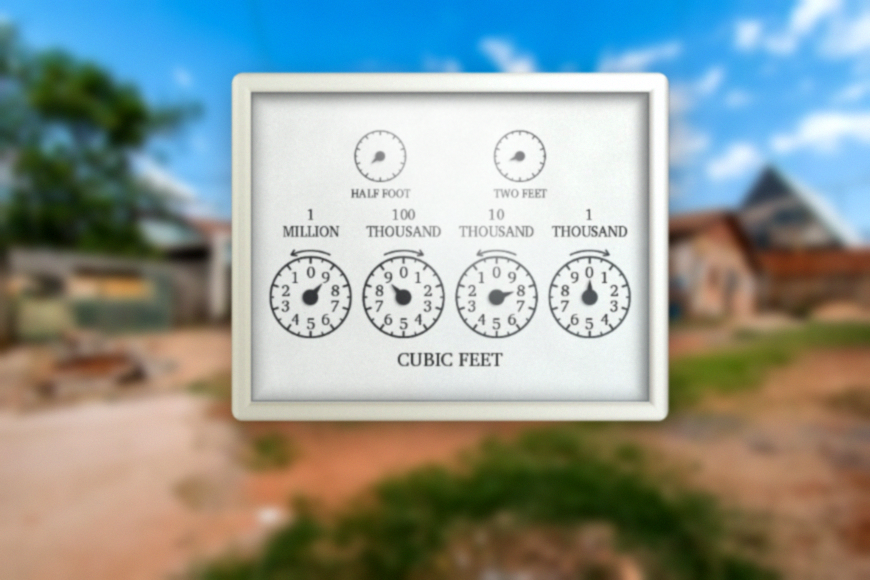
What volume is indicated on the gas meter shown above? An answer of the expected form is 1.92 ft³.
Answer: 888000 ft³
